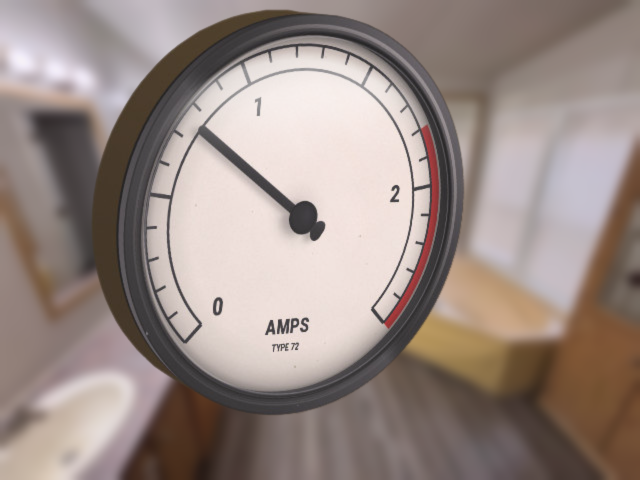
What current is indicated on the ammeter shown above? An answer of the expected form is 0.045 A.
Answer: 0.75 A
